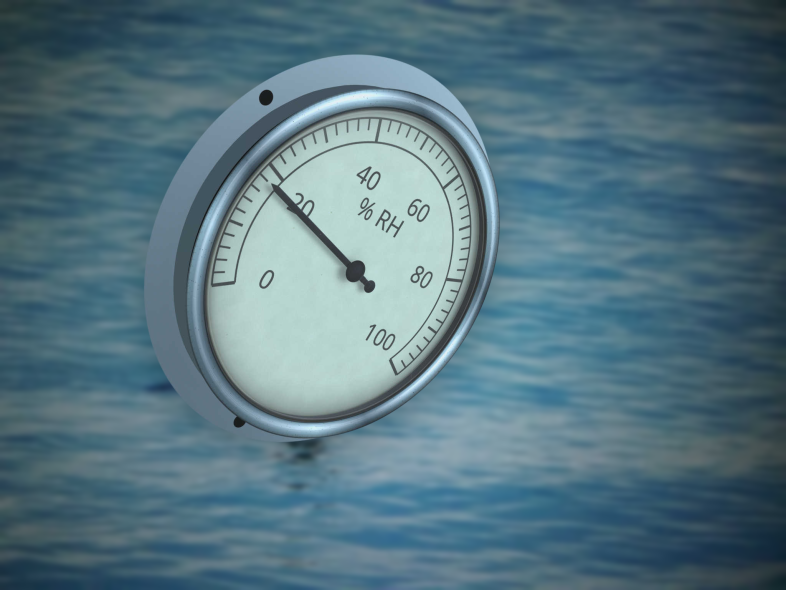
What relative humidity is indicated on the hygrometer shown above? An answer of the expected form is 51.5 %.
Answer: 18 %
